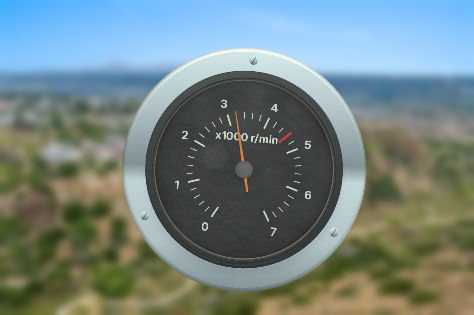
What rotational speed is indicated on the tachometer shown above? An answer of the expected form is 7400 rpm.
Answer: 3200 rpm
